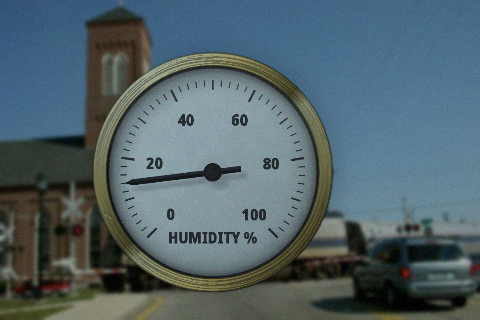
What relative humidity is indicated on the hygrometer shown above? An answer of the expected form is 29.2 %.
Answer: 14 %
